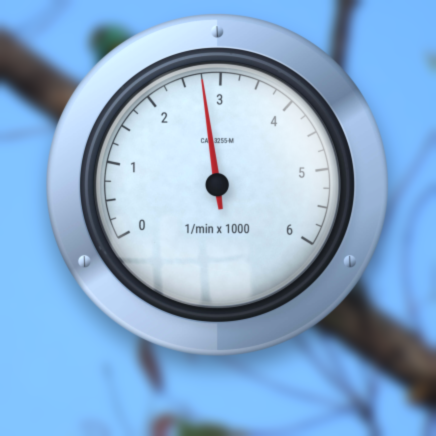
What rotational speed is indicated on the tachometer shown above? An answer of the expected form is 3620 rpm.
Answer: 2750 rpm
